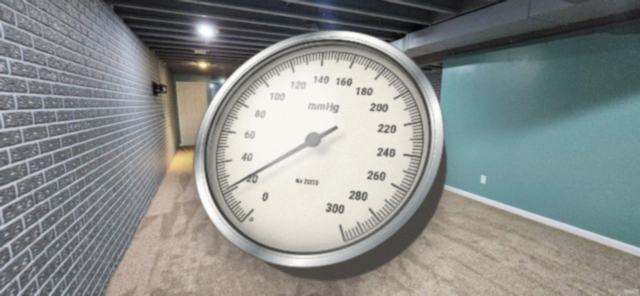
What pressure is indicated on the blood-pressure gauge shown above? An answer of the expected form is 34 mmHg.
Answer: 20 mmHg
